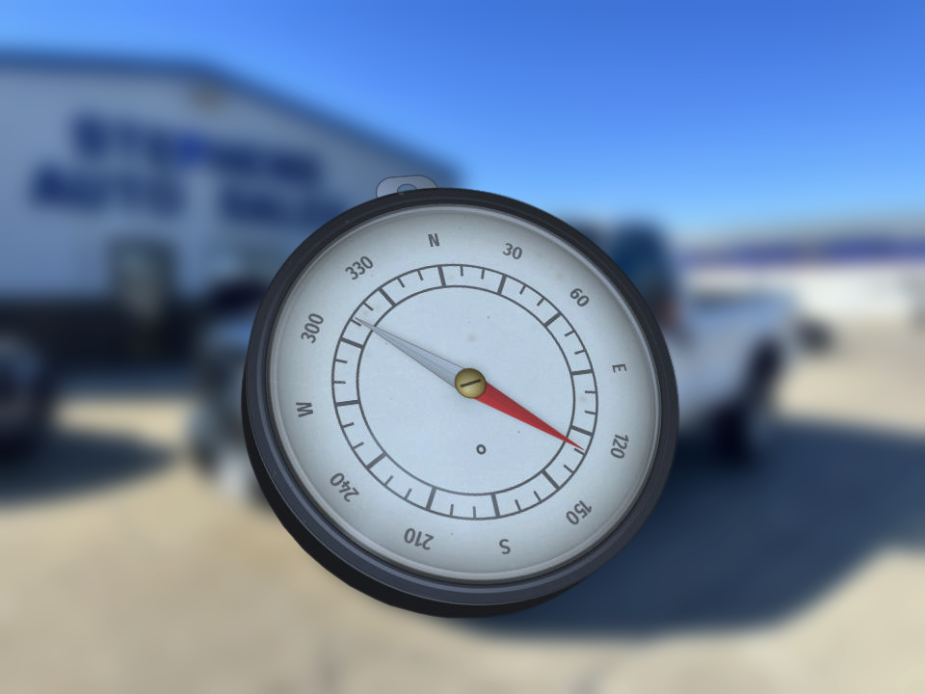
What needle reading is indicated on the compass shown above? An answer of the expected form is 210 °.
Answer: 130 °
